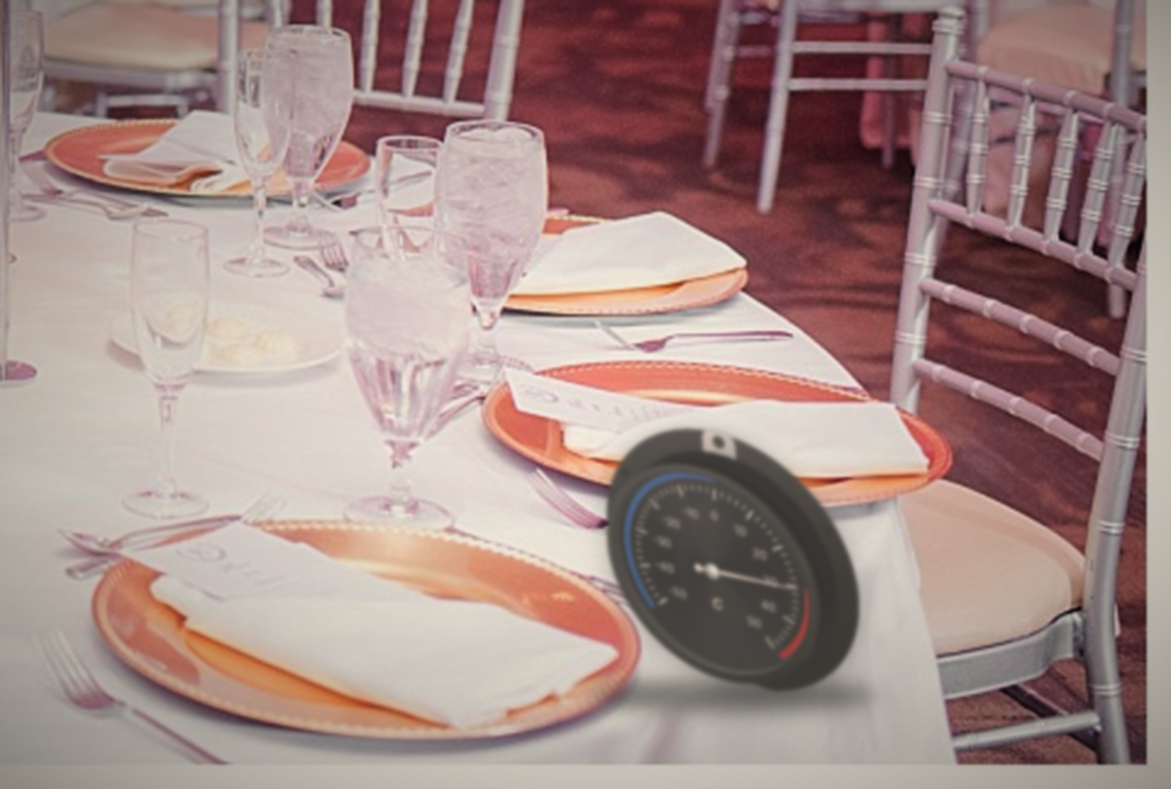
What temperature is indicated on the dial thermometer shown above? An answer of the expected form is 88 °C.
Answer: 30 °C
